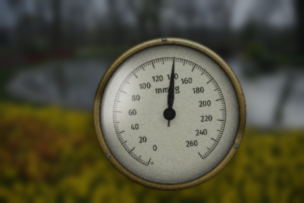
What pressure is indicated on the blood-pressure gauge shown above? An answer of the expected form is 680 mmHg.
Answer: 140 mmHg
